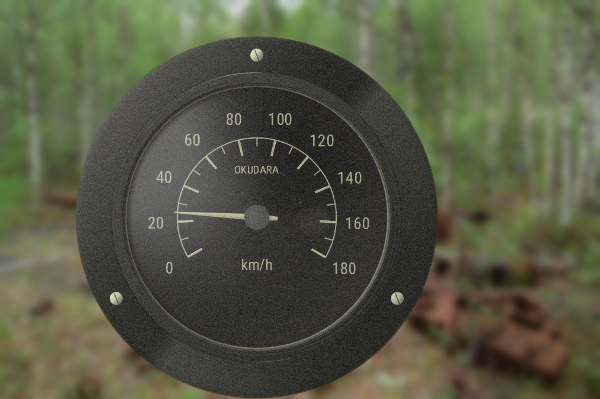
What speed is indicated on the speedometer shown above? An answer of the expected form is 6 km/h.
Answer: 25 km/h
